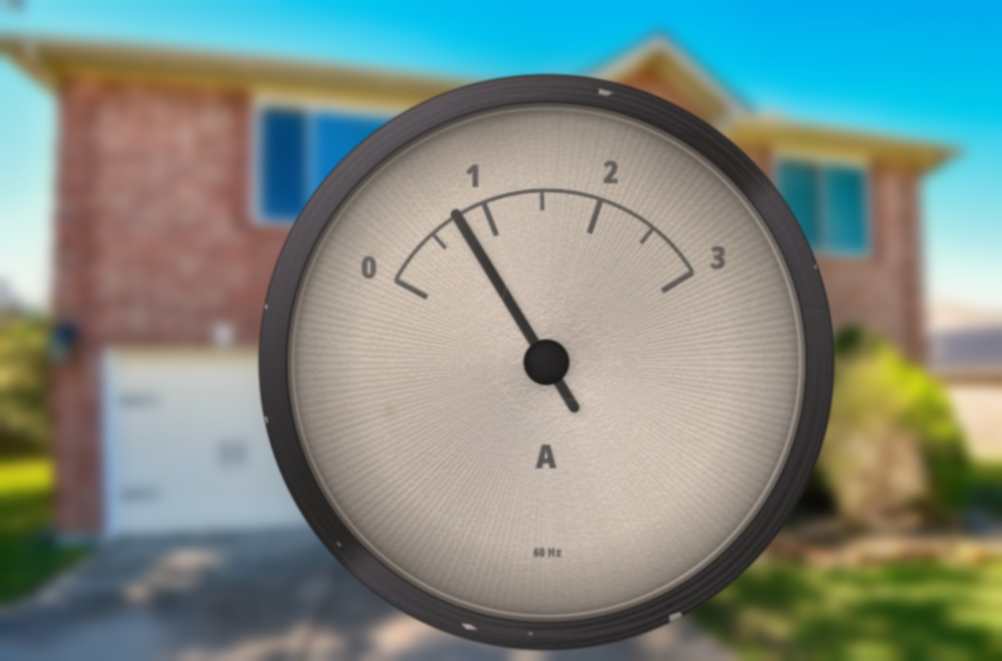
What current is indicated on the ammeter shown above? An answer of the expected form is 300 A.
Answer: 0.75 A
